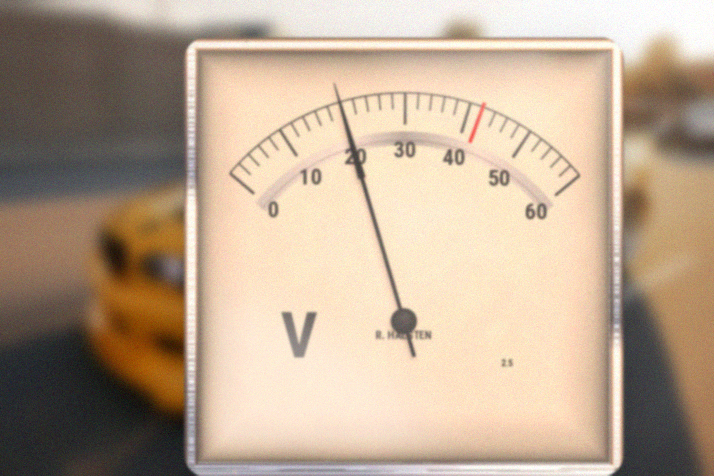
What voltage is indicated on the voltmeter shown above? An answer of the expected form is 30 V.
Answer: 20 V
